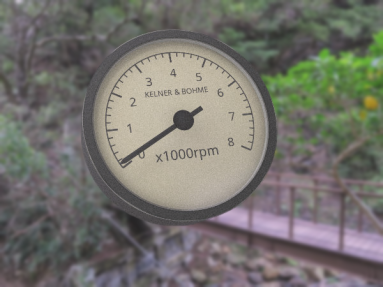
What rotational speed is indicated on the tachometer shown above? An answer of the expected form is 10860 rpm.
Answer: 100 rpm
